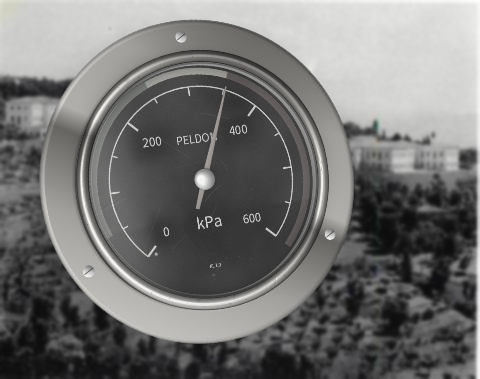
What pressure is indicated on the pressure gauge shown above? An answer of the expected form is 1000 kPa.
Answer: 350 kPa
